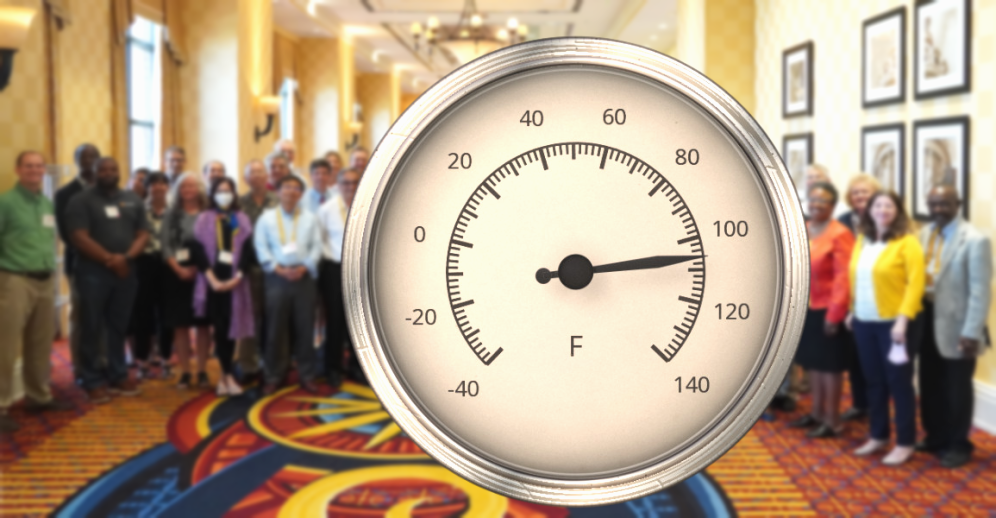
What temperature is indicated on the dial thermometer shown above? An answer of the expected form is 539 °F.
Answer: 106 °F
